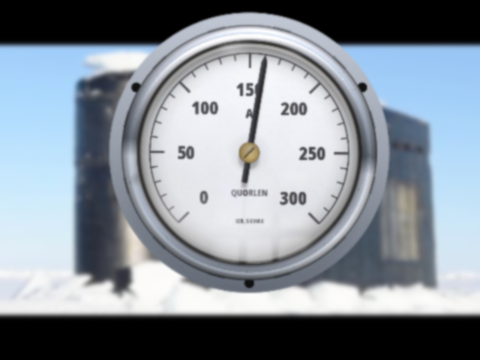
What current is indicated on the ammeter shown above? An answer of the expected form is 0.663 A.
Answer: 160 A
